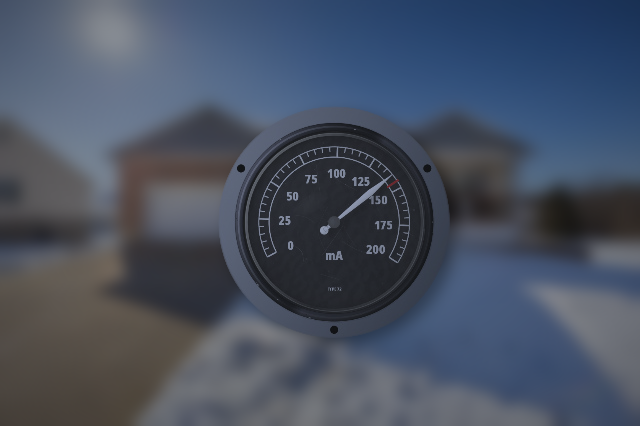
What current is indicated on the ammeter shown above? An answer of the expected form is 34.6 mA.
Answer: 140 mA
